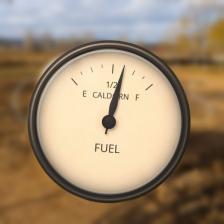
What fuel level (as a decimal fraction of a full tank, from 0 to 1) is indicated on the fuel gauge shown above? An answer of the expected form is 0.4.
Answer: 0.625
